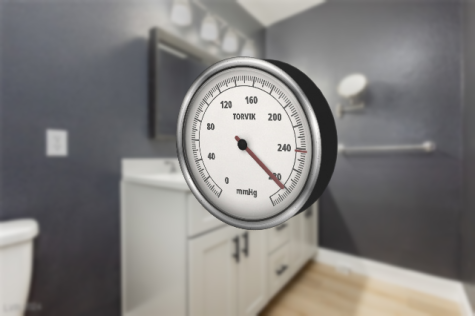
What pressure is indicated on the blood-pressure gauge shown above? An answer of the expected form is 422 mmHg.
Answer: 280 mmHg
